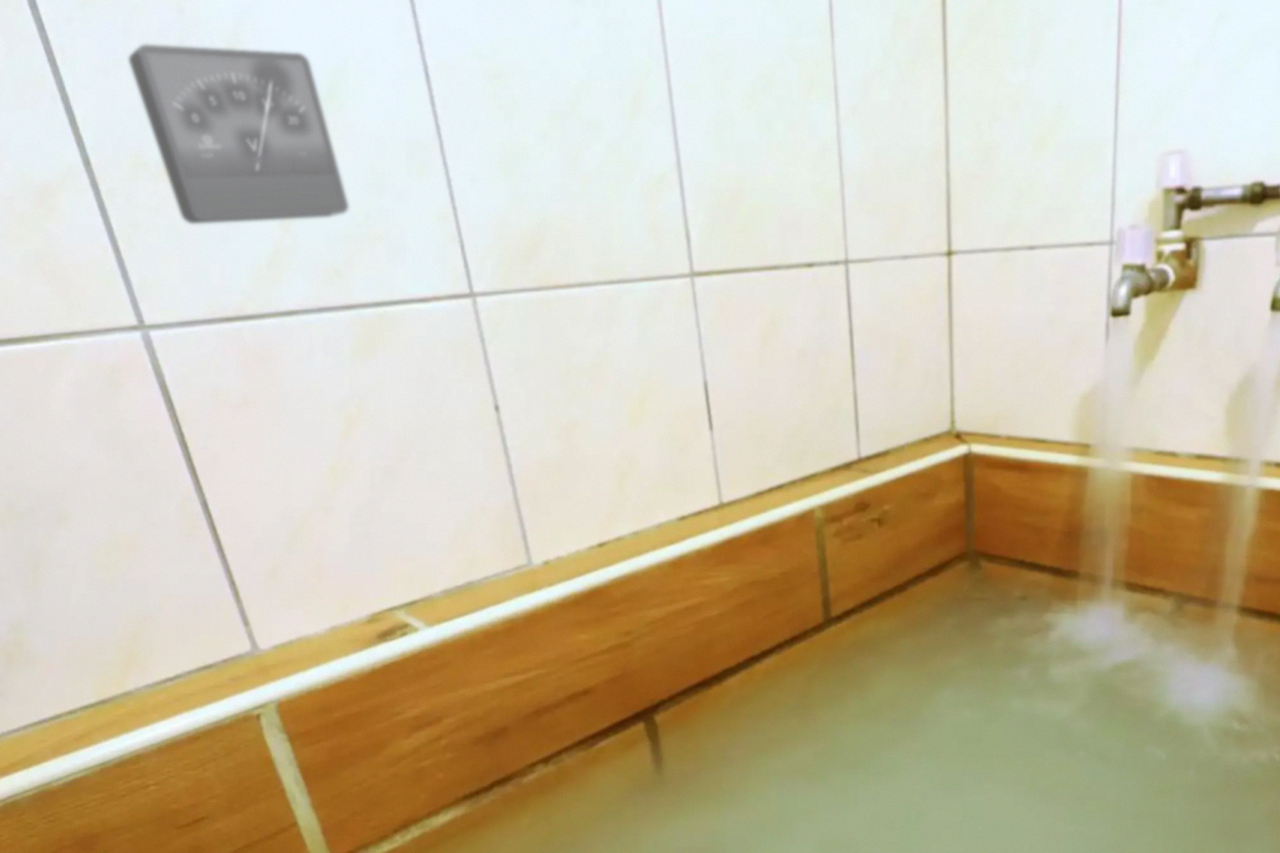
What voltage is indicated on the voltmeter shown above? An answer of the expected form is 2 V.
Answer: 15 V
